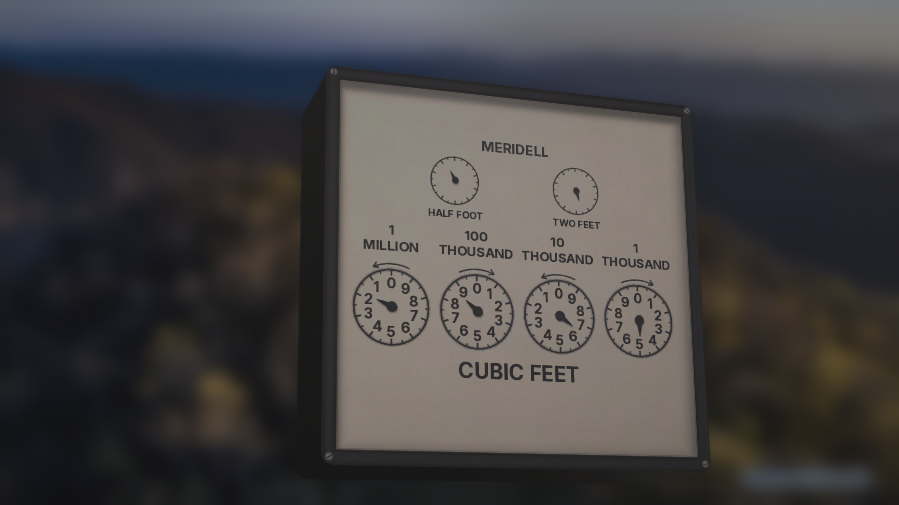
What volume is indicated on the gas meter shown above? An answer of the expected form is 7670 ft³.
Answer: 186500 ft³
